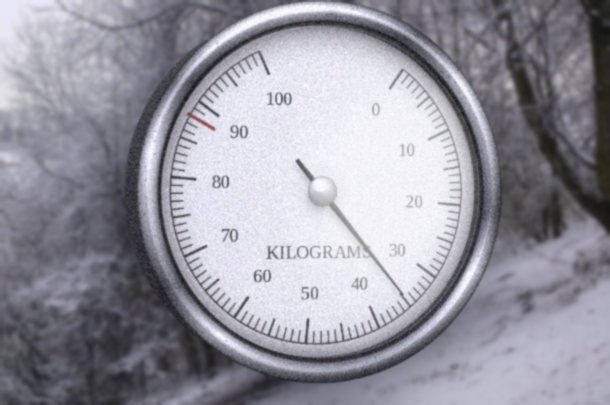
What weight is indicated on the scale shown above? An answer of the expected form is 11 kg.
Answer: 35 kg
